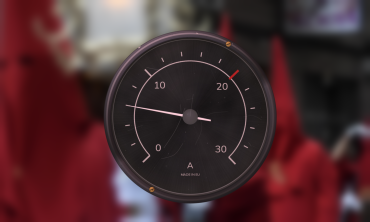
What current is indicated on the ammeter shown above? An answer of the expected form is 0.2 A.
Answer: 6 A
